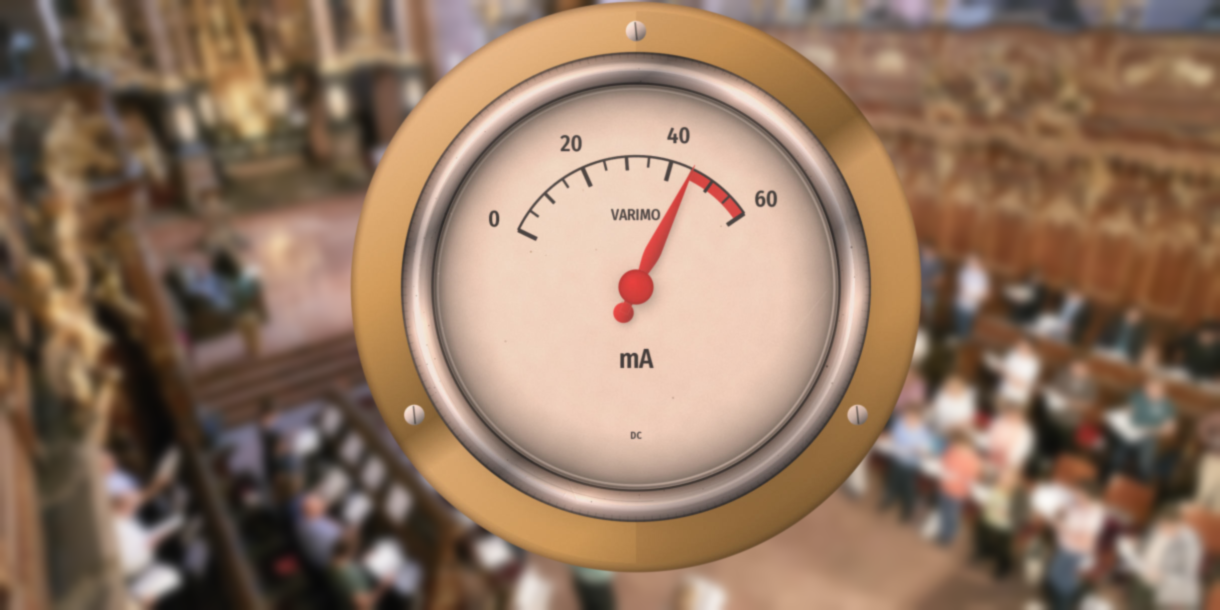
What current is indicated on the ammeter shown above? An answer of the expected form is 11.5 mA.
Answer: 45 mA
